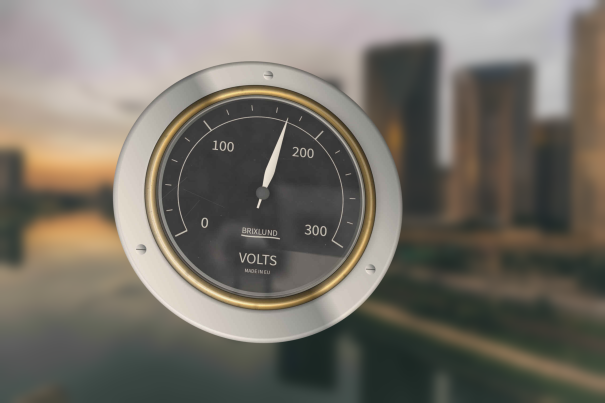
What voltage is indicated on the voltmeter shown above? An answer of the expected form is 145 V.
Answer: 170 V
